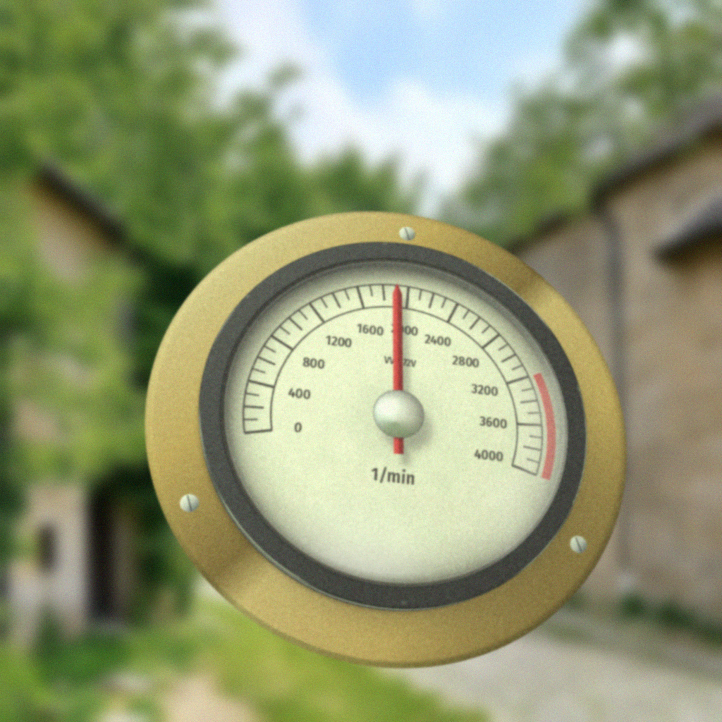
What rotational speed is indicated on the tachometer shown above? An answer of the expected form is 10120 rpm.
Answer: 1900 rpm
